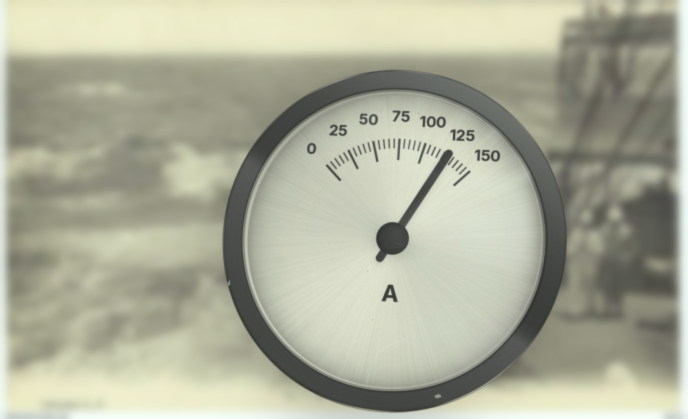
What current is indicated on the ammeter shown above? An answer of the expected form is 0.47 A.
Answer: 125 A
